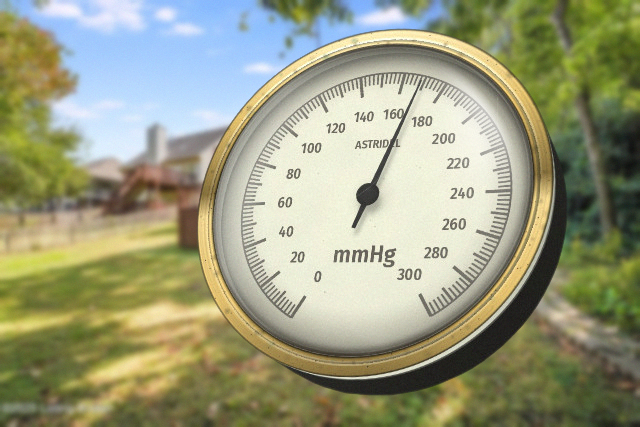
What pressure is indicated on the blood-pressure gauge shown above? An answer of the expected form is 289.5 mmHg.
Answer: 170 mmHg
